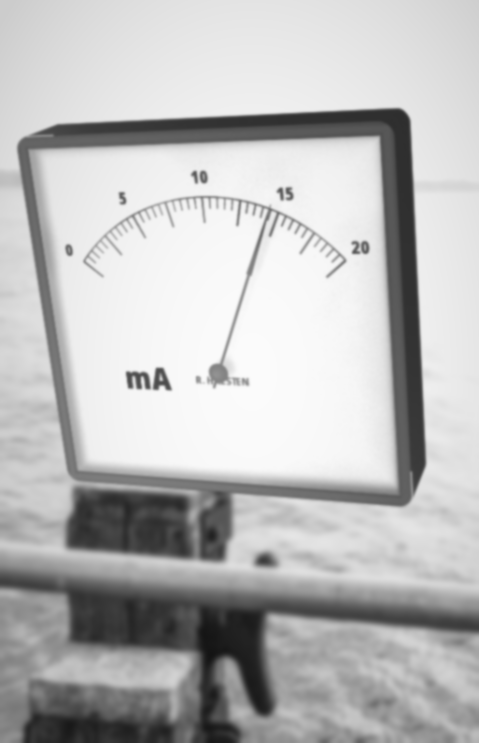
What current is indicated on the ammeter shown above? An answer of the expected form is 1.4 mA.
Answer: 14.5 mA
